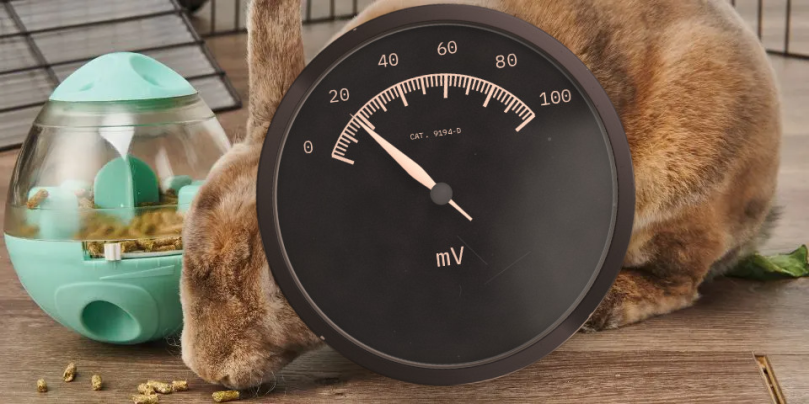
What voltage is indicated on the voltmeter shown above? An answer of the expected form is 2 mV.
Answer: 18 mV
